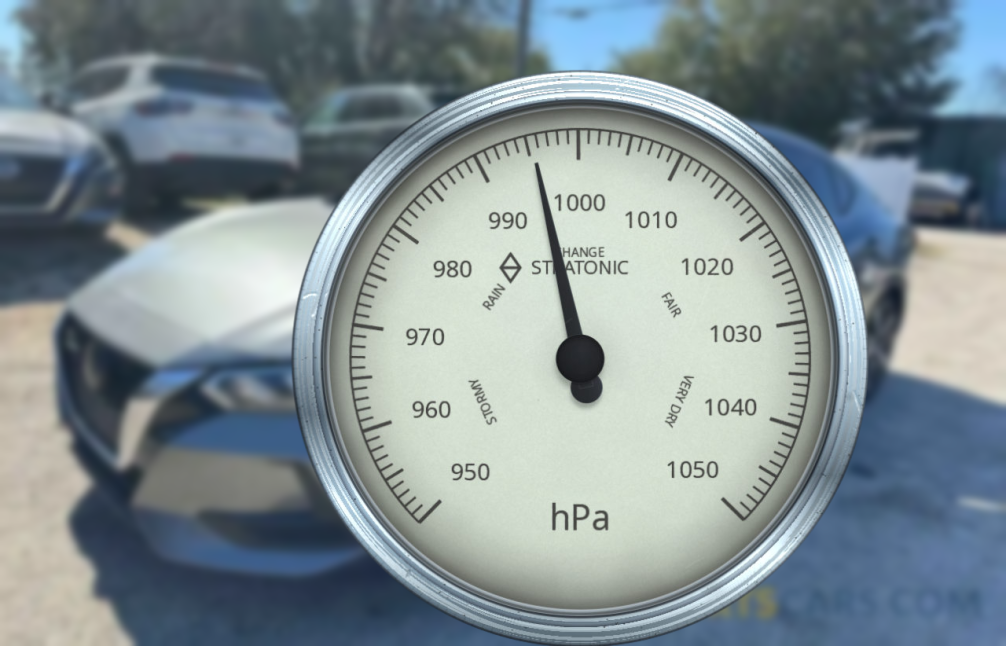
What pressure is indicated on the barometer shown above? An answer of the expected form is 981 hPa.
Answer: 995.5 hPa
